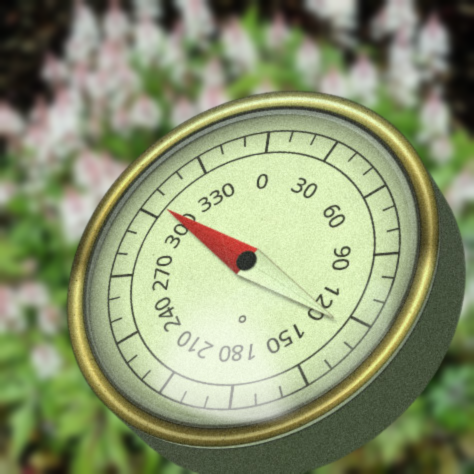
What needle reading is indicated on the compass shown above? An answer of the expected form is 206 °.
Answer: 305 °
